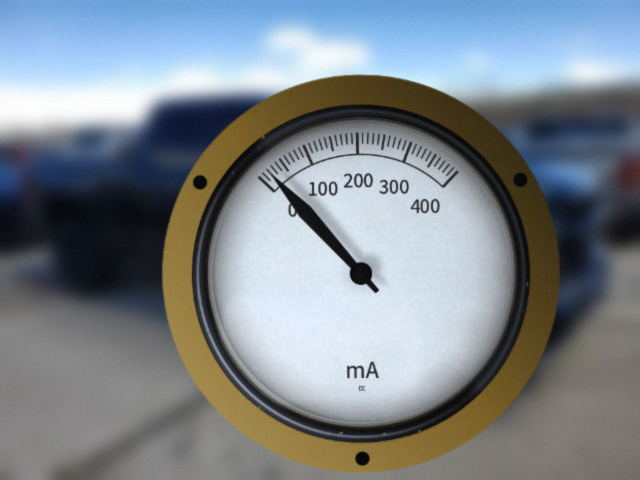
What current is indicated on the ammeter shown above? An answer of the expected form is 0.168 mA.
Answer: 20 mA
